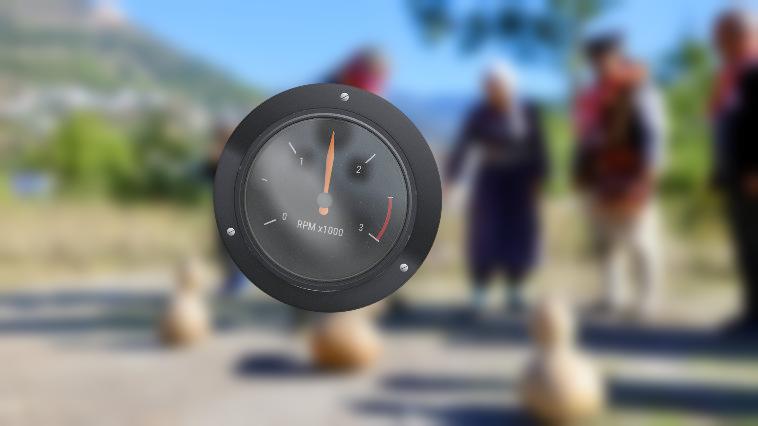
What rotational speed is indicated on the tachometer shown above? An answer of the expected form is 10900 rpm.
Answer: 1500 rpm
